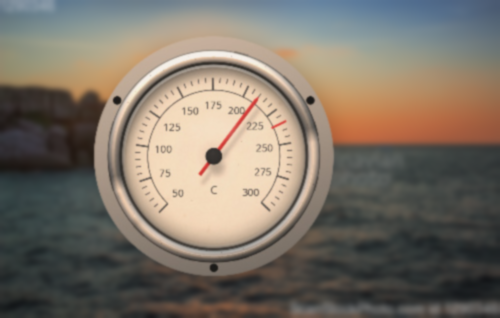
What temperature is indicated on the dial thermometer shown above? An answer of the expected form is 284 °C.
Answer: 210 °C
